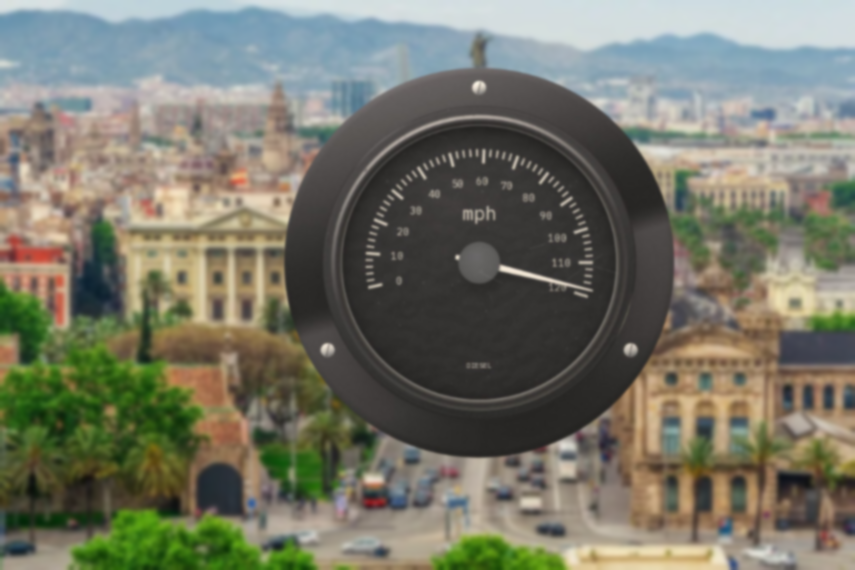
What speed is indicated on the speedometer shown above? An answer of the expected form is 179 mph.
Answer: 118 mph
